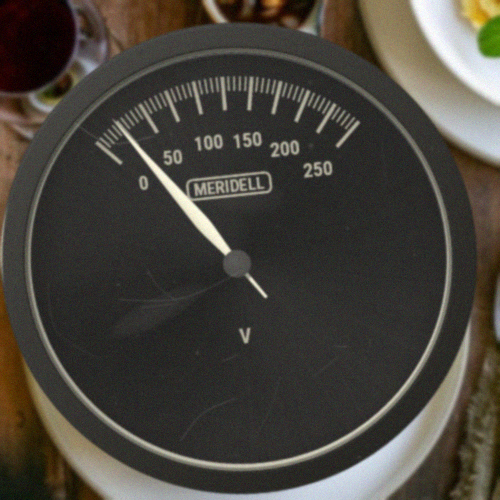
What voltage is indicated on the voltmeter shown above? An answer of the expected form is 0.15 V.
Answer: 25 V
